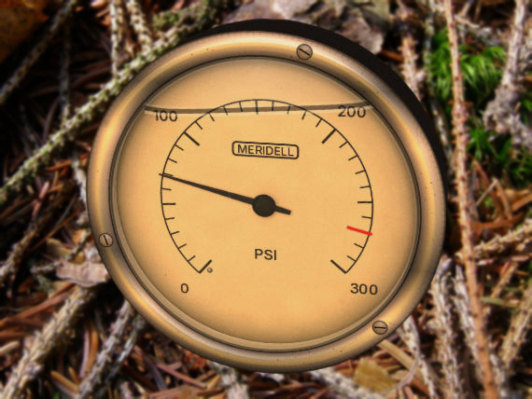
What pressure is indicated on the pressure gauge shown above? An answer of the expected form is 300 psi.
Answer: 70 psi
